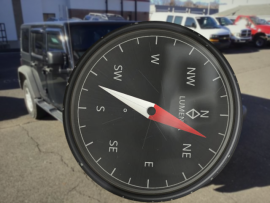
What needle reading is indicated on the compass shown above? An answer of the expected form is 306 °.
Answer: 22.5 °
